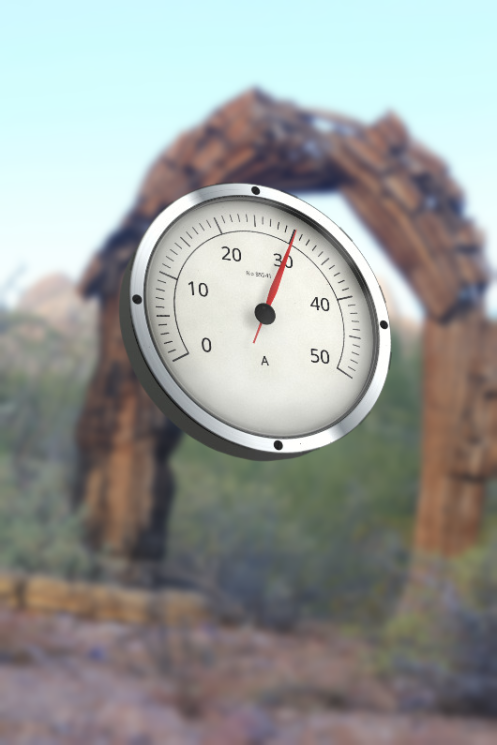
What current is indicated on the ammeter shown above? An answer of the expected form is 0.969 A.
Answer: 30 A
